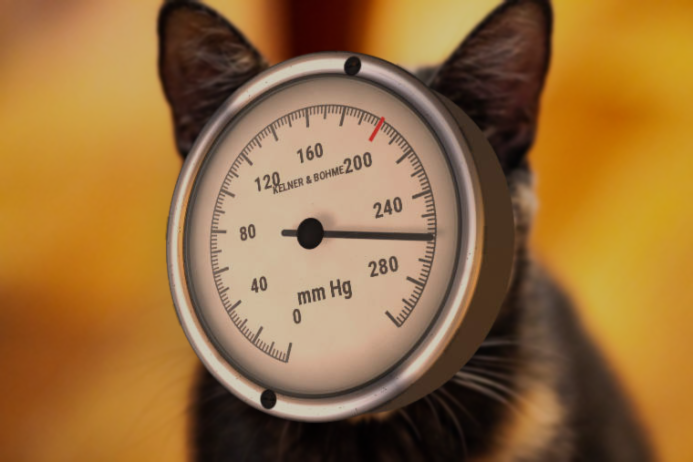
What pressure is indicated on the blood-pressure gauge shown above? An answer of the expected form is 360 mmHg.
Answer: 260 mmHg
